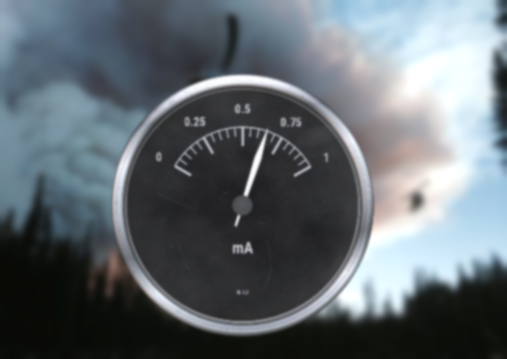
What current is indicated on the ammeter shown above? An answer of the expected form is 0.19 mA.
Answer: 0.65 mA
